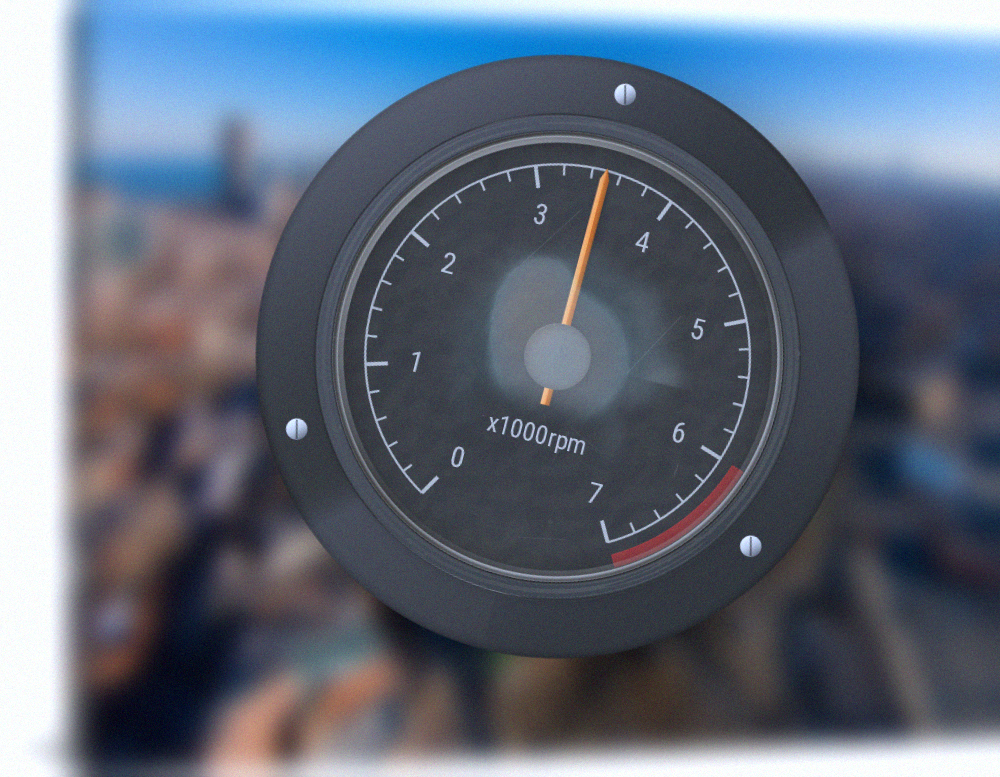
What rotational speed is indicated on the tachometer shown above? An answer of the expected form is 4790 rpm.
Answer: 3500 rpm
